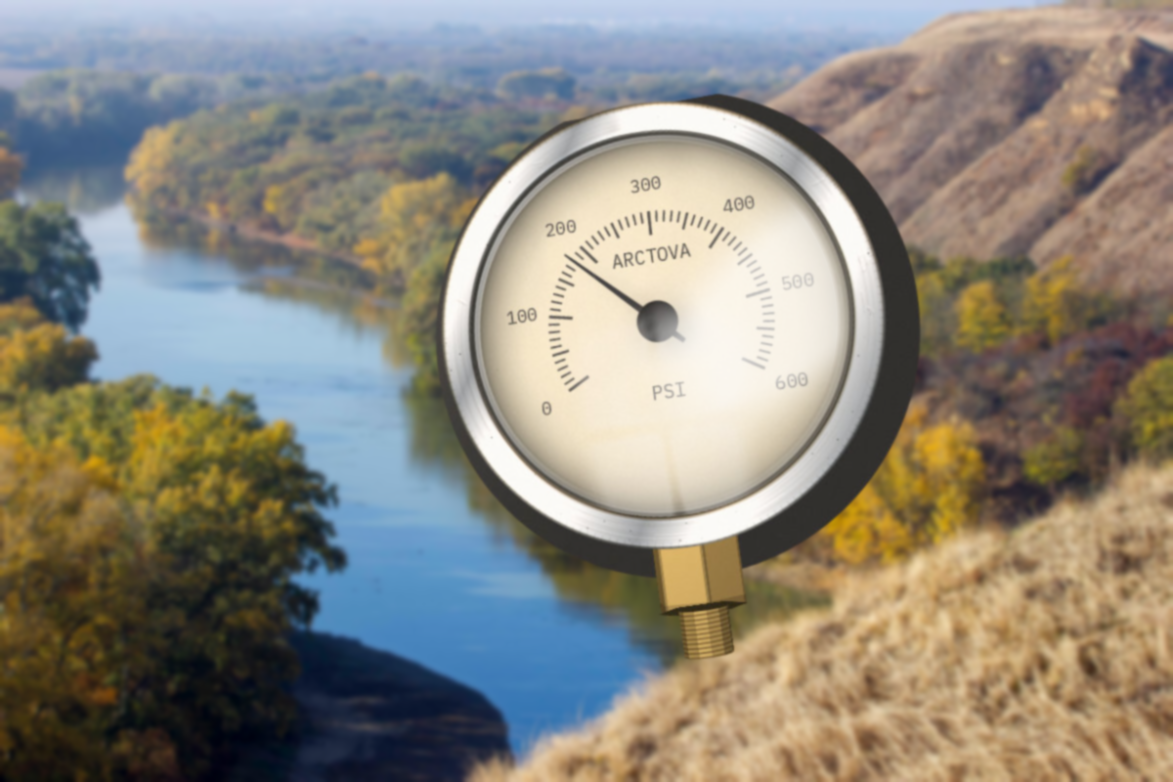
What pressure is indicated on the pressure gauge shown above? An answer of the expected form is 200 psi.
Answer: 180 psi
